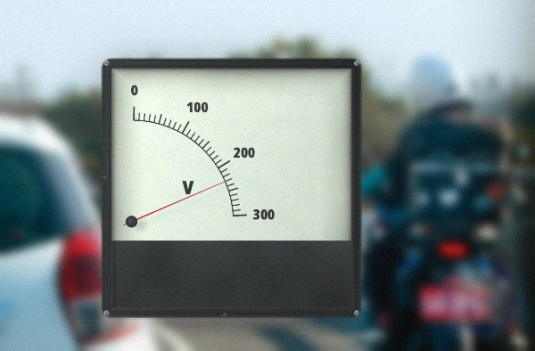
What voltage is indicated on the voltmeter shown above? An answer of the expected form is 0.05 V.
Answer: 230 V
